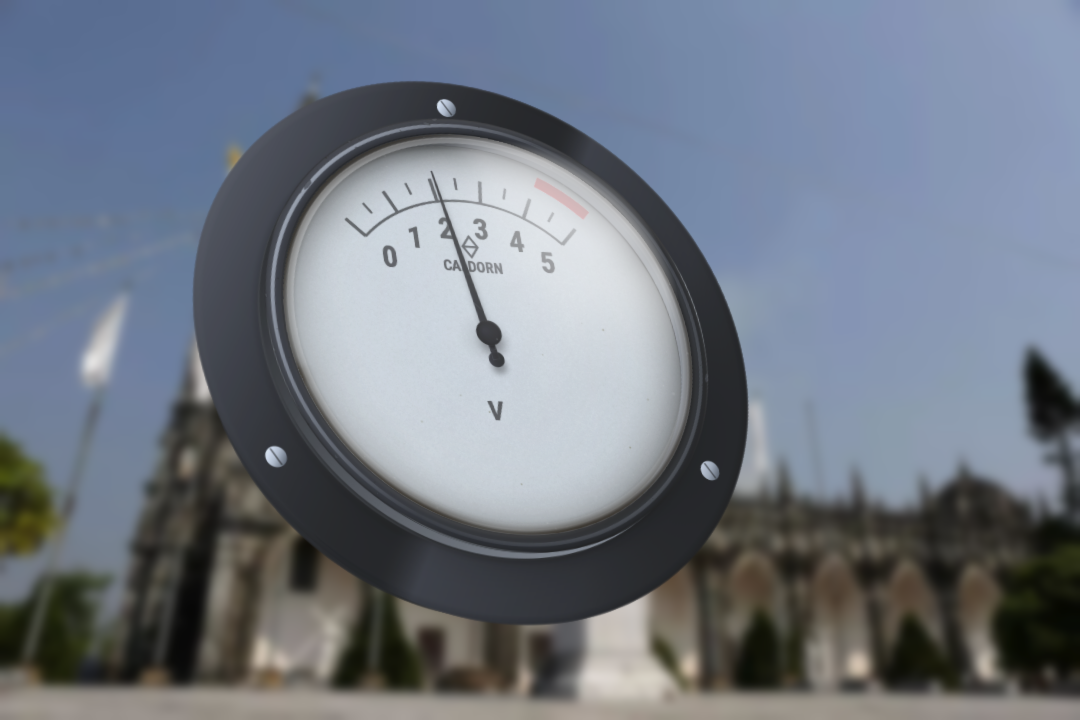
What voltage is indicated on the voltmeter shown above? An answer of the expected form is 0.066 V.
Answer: 2 V
